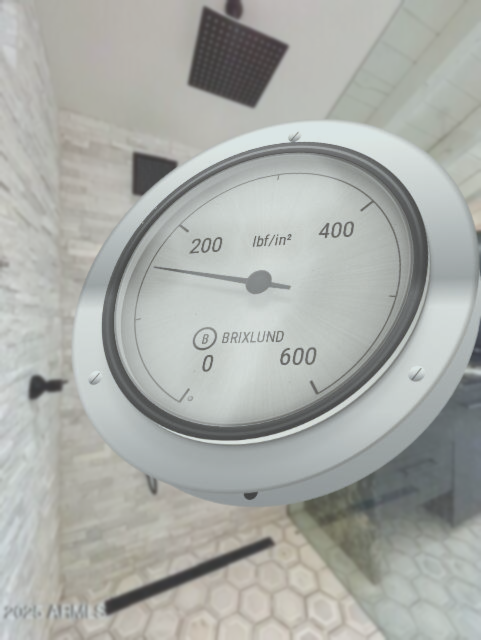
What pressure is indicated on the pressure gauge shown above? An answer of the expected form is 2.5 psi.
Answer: 150 psi
